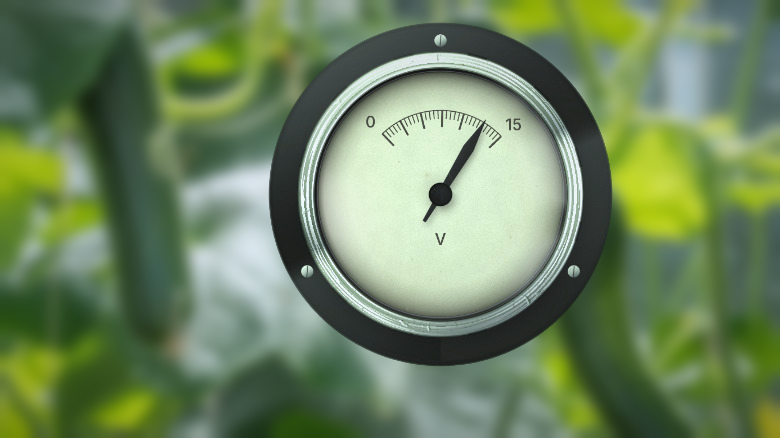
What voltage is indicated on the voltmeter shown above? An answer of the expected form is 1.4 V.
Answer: 12.5 V
